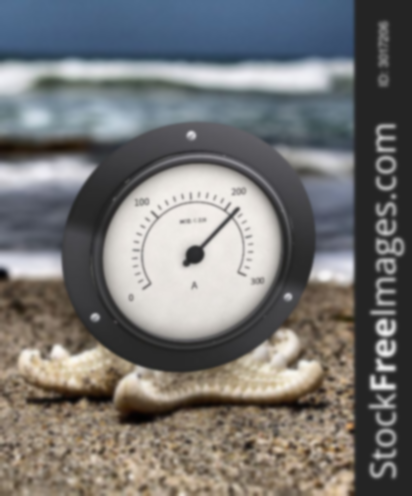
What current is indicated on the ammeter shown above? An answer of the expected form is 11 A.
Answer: 210 A
